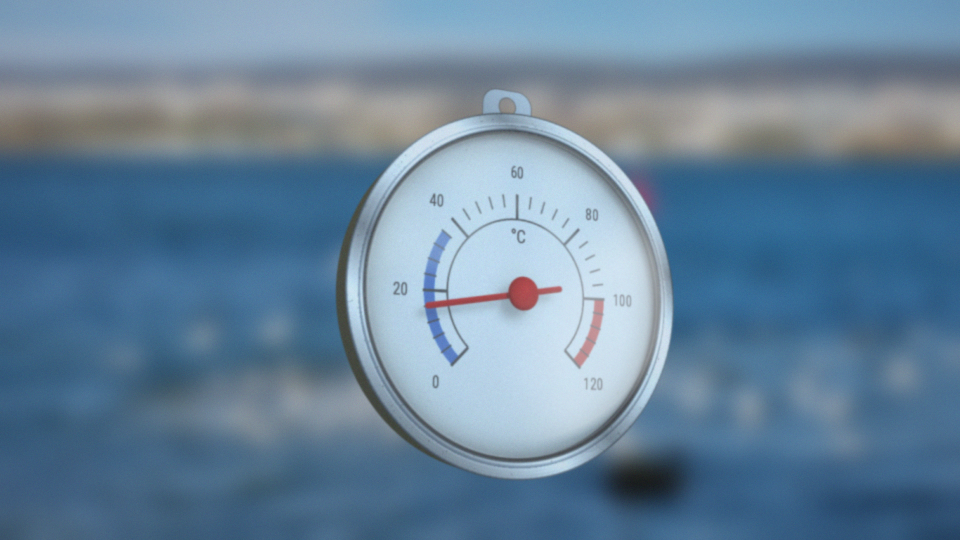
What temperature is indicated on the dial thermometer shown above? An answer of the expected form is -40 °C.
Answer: 16 °C
